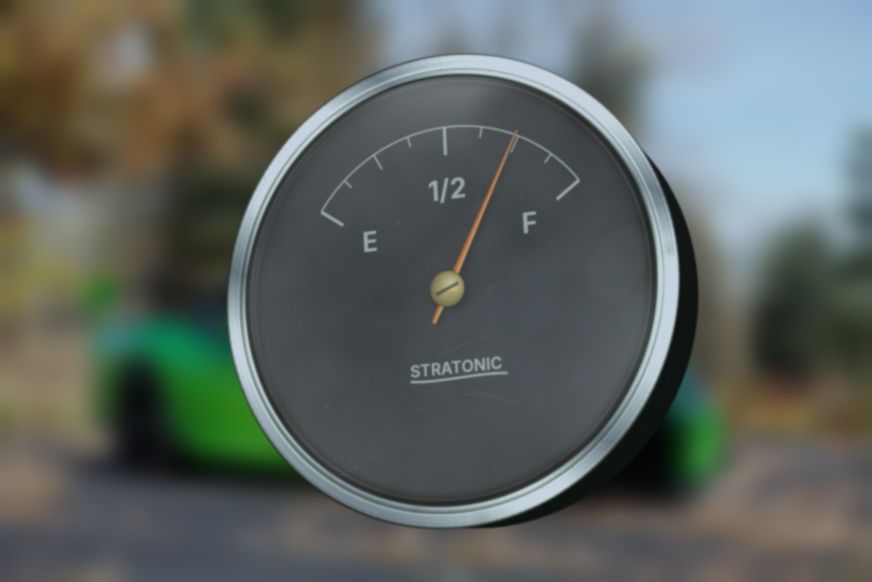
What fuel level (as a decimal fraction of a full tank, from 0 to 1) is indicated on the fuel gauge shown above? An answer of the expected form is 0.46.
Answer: 0.75
